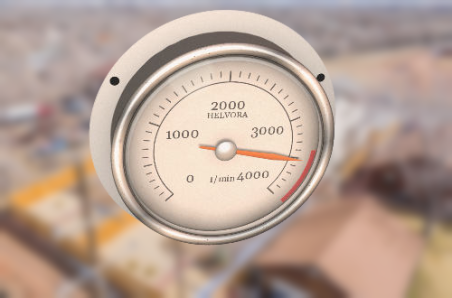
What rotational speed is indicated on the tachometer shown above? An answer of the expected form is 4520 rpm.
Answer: 3500 rpm
